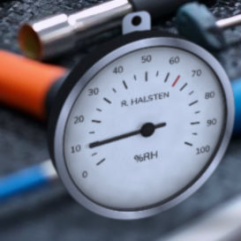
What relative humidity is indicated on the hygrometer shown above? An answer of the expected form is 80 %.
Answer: 10 %
